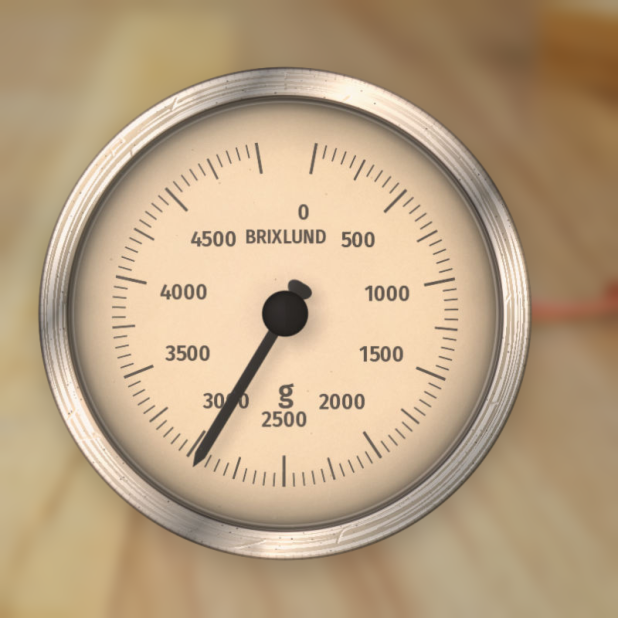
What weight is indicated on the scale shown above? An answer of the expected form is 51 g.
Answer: 2950 g
